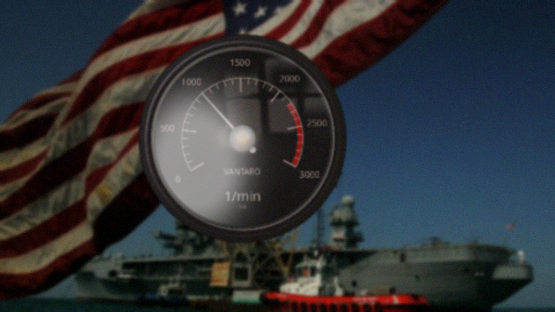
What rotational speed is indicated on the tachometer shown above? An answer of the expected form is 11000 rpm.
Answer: 1000 rpm
